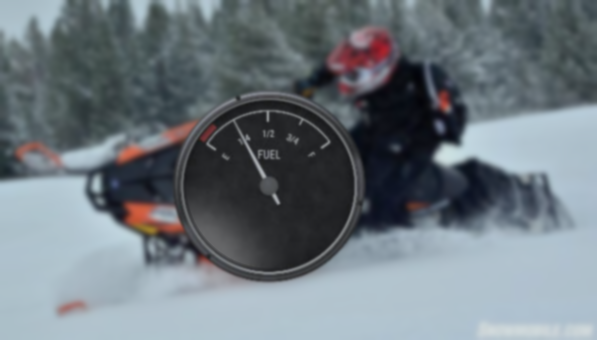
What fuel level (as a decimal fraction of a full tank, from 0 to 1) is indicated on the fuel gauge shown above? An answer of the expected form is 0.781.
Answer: 0.25
